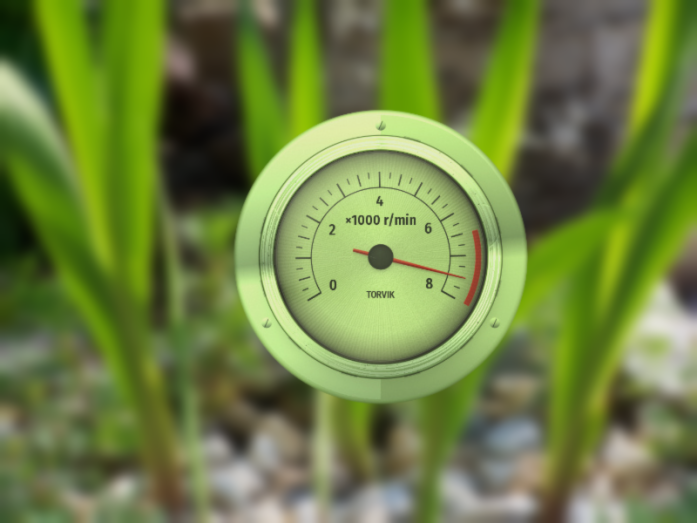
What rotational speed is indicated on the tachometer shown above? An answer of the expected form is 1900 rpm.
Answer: 7500 rpm
